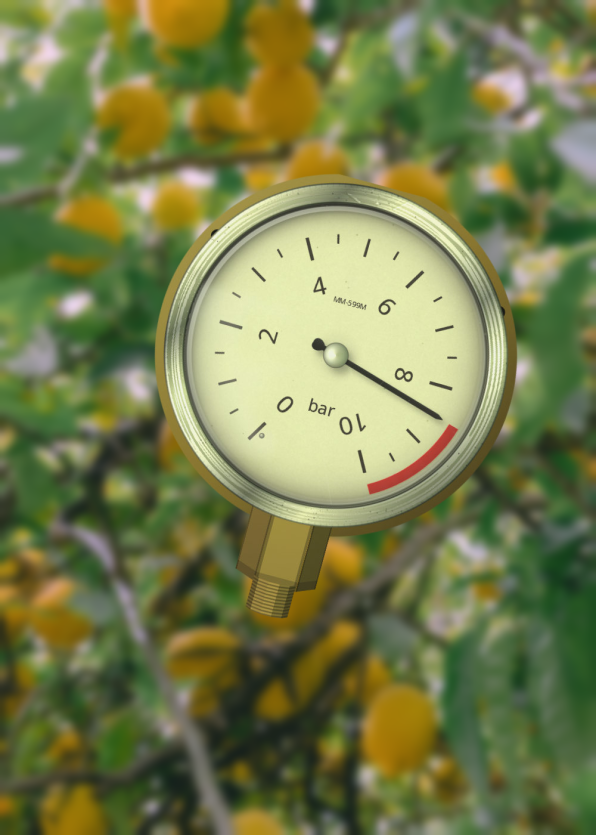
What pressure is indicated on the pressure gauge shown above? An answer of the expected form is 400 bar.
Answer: 8.5 bar
